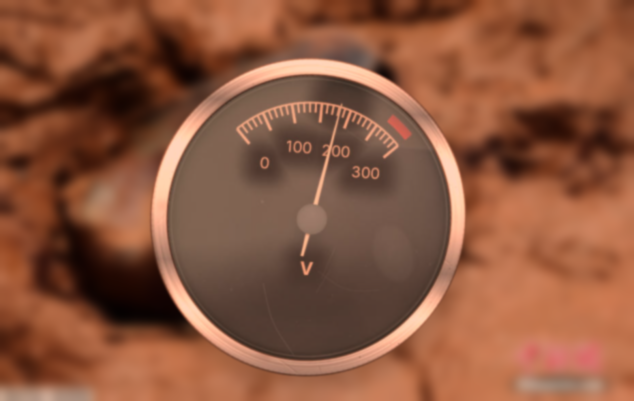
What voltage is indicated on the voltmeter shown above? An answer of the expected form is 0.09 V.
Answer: 180 V
